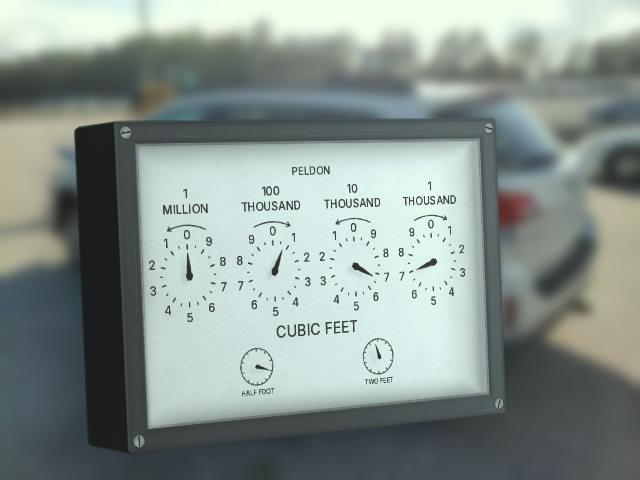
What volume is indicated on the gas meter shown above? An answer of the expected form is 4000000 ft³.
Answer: 6700 ft³
